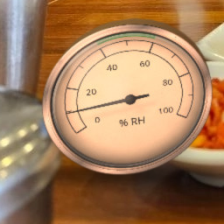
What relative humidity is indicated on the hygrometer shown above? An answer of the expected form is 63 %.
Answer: 10 %
